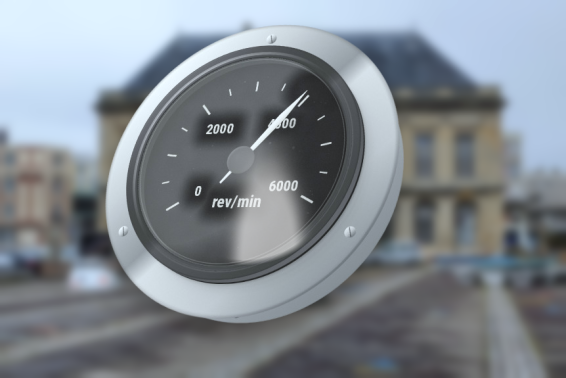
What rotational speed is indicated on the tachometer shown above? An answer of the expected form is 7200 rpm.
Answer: 4000 rpm
